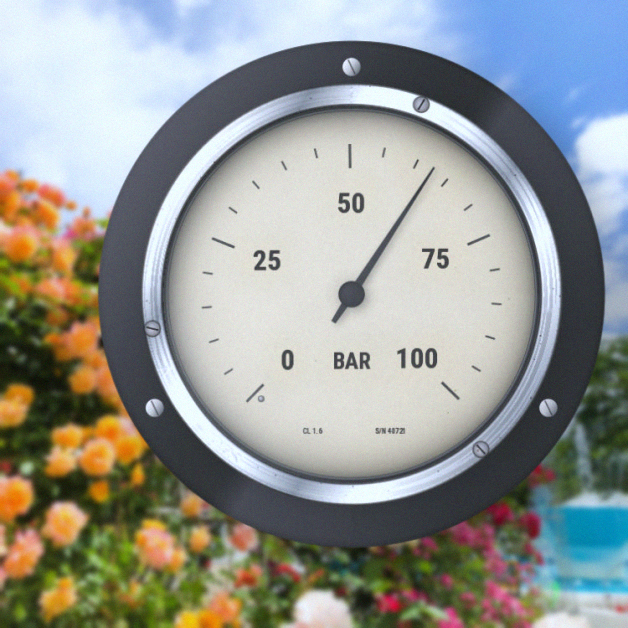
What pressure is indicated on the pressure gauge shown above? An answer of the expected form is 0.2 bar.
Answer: 62.5 bar
